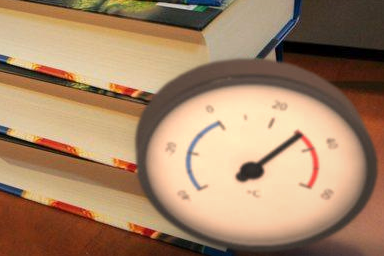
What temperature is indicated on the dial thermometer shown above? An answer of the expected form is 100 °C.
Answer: 30 °C
